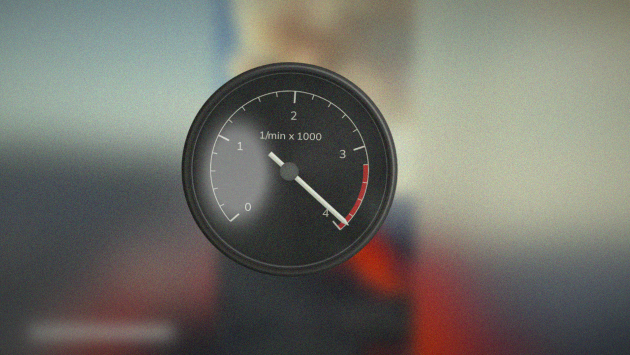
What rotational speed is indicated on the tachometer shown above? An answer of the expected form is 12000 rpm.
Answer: 3900 rpm
